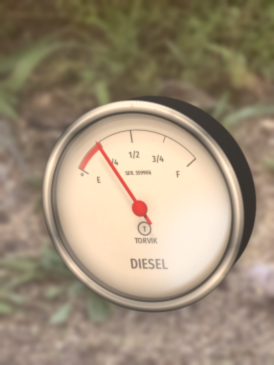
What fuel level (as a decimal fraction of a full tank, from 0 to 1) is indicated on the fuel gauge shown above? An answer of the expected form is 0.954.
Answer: 0.25
